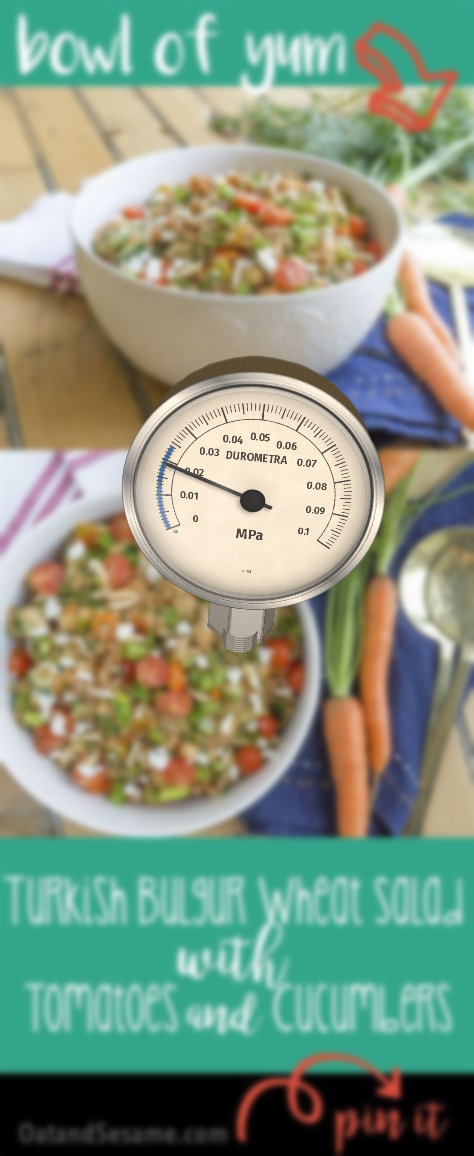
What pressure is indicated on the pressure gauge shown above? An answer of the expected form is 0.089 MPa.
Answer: 0.02 MPa
